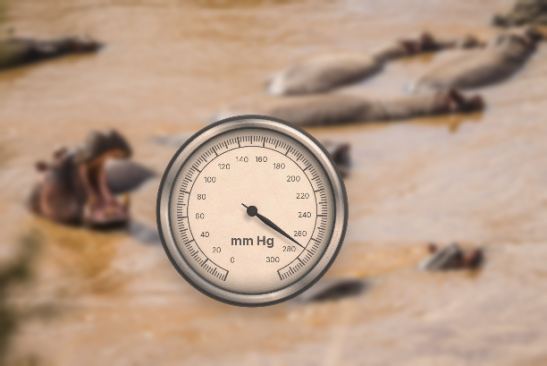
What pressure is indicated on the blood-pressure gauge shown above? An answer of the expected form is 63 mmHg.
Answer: 270 mmHg
